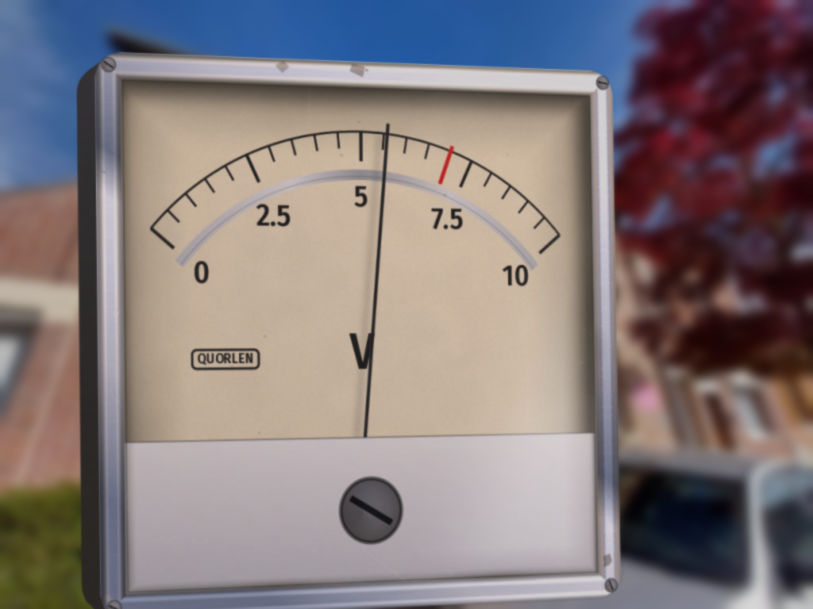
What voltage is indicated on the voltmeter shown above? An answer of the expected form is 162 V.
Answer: 5.5 V
